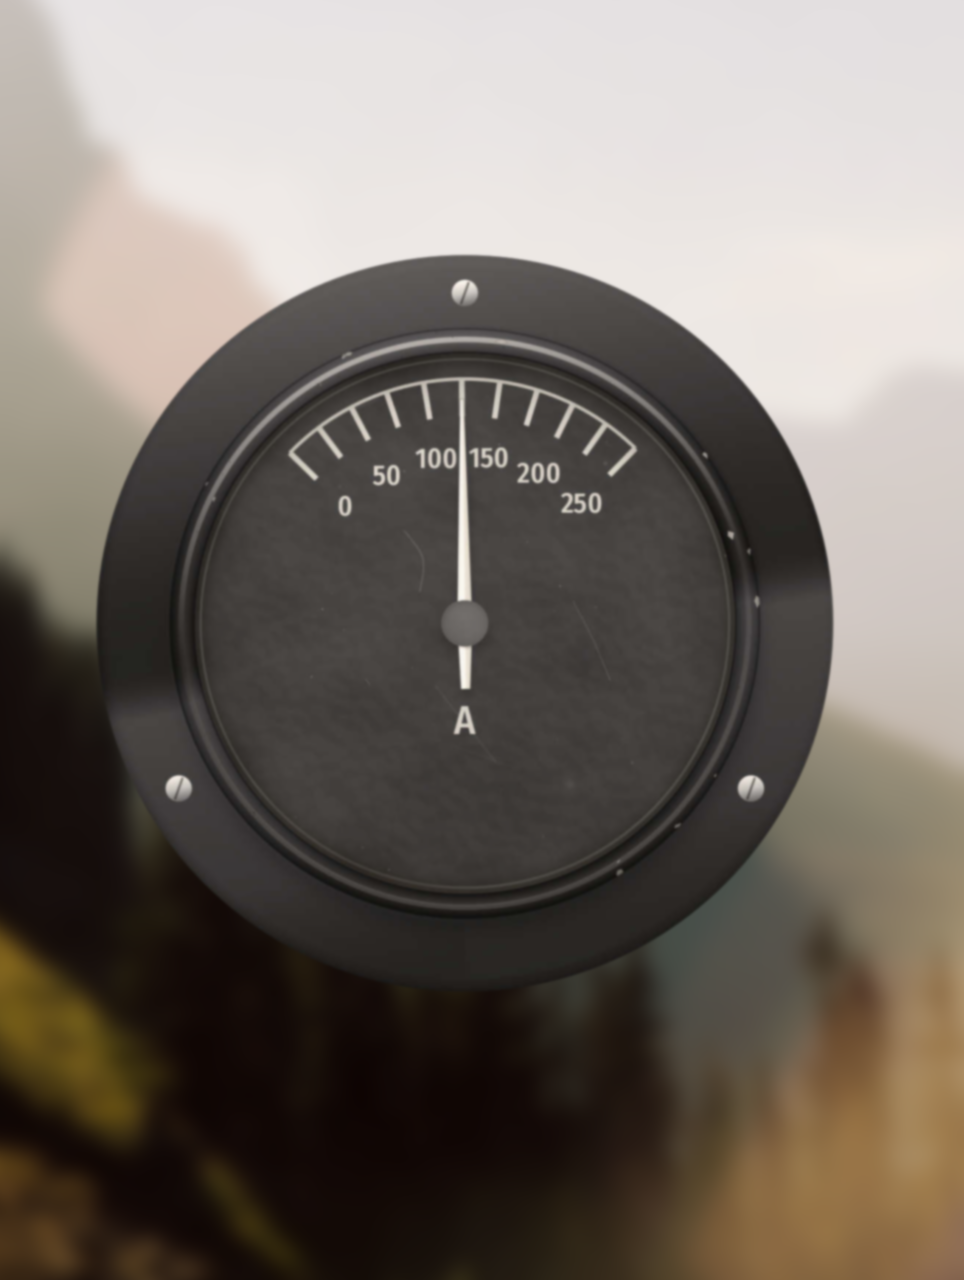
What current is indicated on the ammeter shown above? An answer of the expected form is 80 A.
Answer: 125 A
